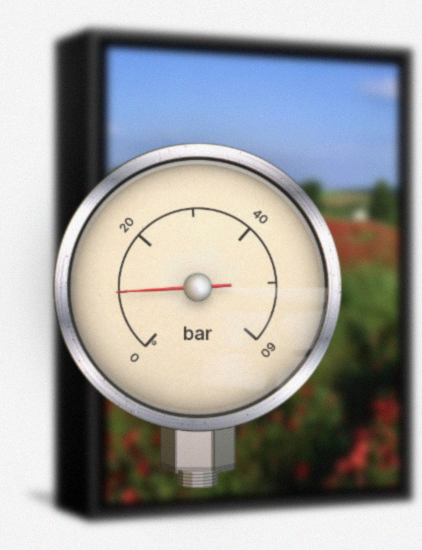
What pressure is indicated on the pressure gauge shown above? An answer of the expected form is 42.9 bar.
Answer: 10 bar
